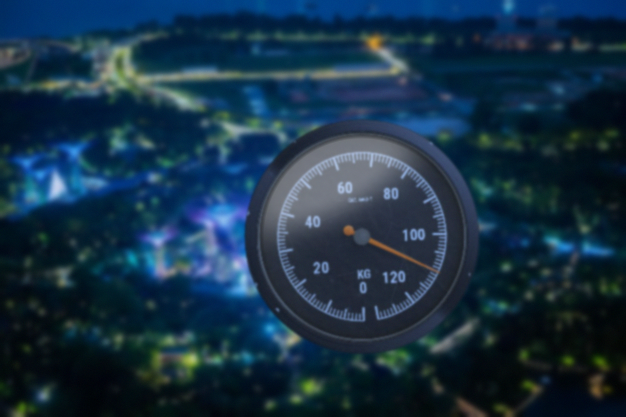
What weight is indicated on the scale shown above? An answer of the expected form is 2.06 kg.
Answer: 110 kg
